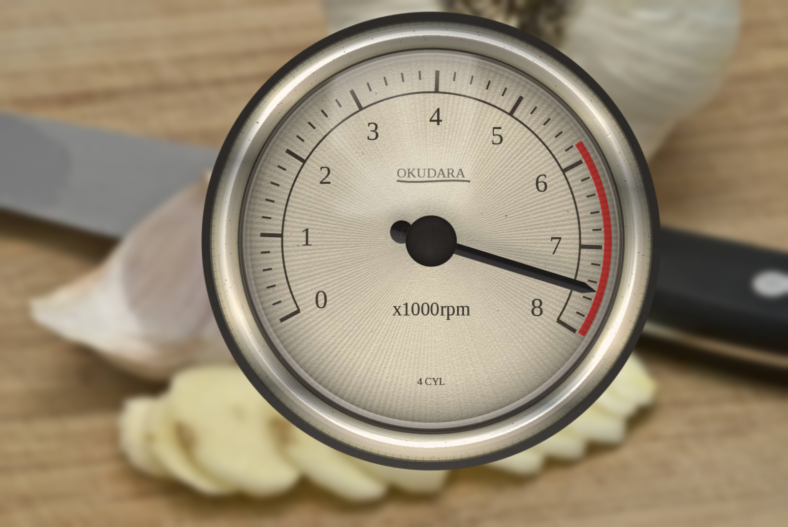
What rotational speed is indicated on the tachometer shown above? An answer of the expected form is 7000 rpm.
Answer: 7500 rpm
